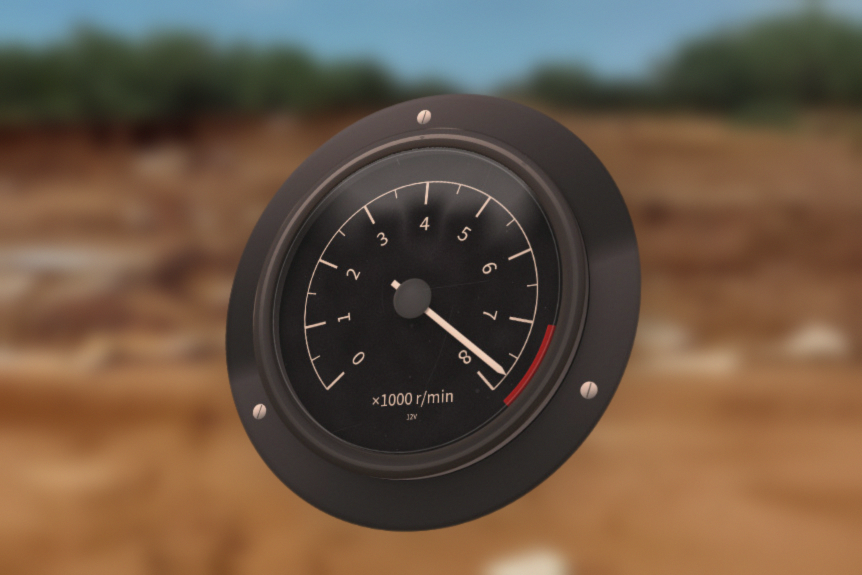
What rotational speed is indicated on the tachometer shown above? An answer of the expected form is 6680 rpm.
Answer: 7750 rpm
